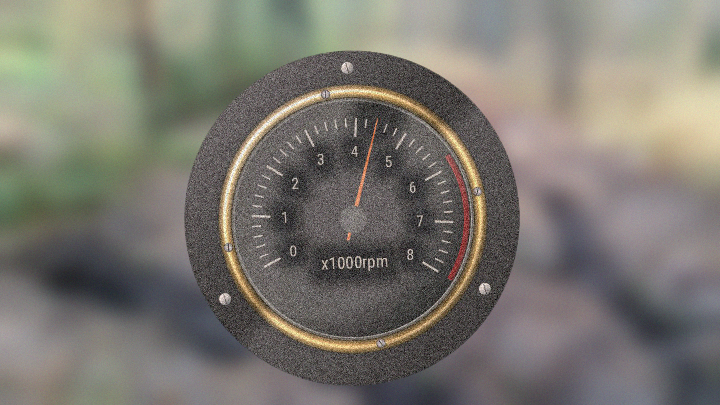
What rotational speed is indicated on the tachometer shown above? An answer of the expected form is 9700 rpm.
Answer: 4400 rpm
